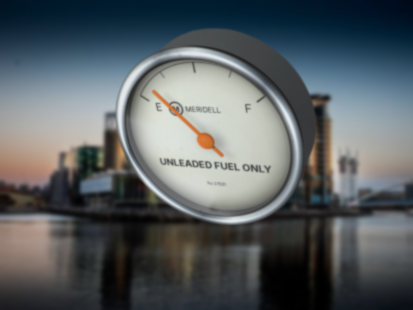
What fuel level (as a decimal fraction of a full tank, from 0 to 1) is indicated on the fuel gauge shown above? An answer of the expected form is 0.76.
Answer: 0.125
